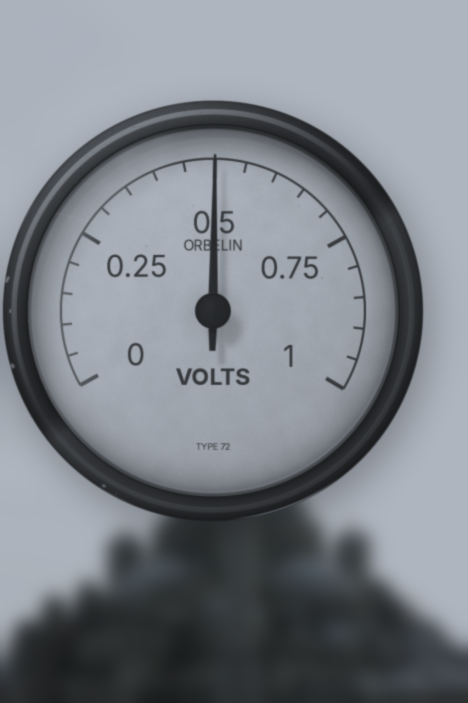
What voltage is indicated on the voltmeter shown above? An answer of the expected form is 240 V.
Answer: 0.5 V
